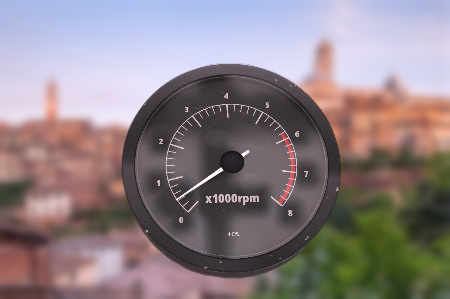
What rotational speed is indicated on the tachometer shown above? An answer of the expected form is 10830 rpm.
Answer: 400 rpm
